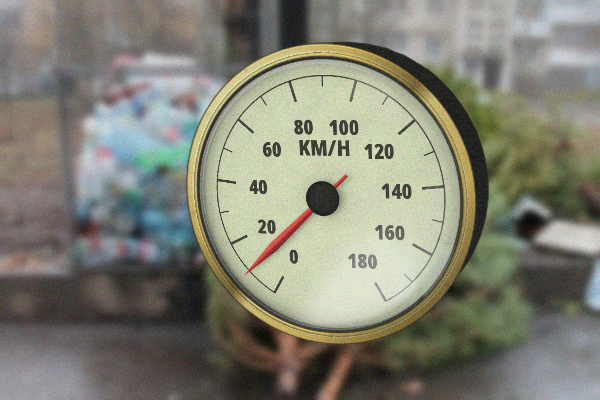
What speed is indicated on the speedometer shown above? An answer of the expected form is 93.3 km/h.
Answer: 10 km/h
